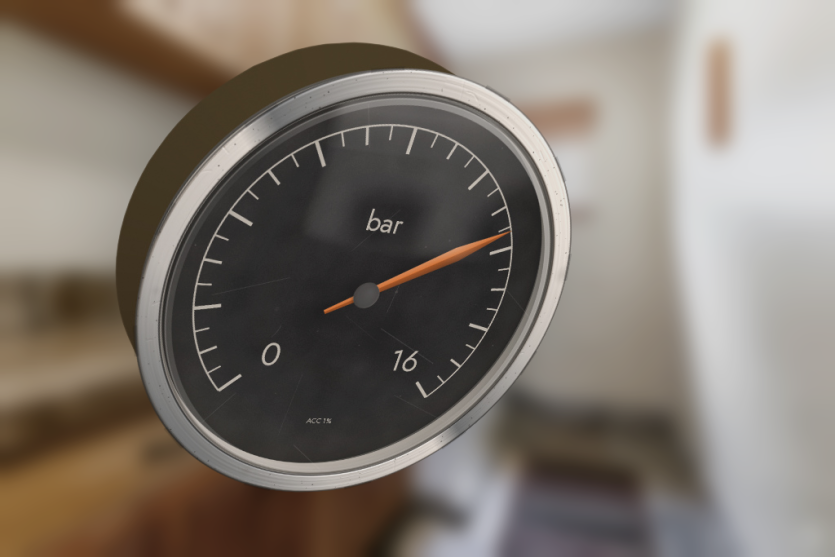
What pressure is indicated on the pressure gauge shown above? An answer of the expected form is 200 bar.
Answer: 11.5 bar
